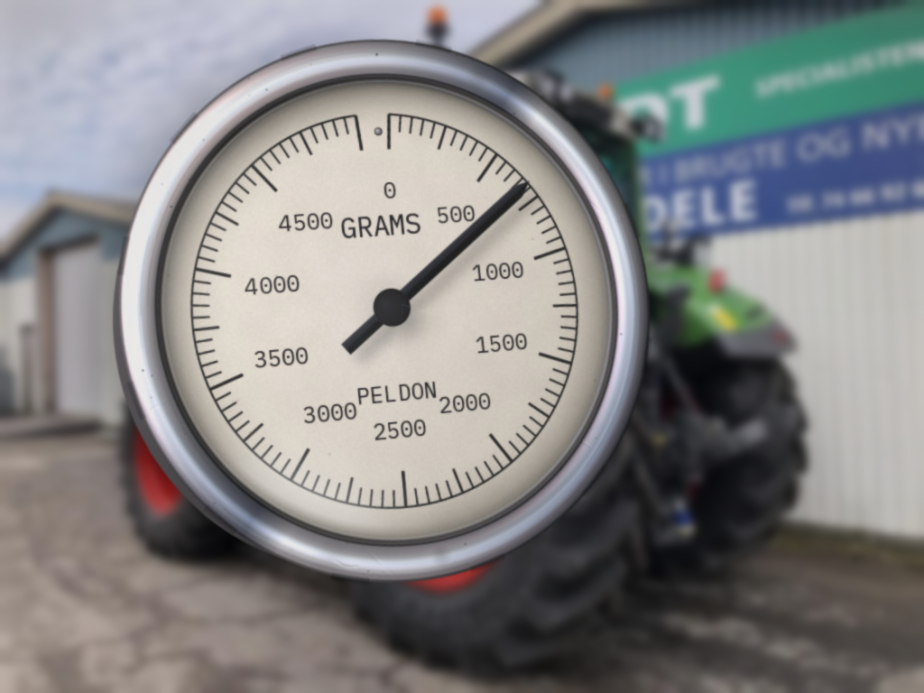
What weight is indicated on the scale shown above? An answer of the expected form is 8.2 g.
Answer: 675 g
